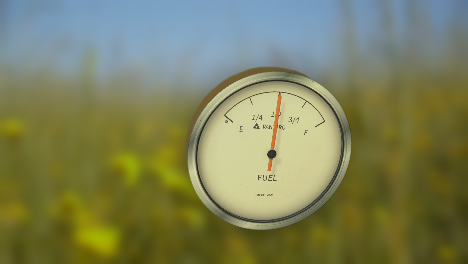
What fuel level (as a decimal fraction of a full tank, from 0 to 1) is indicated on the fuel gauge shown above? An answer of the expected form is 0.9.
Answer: 0.5
